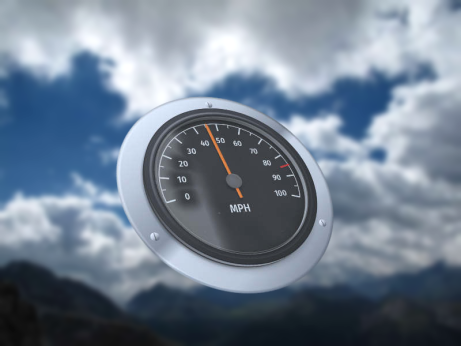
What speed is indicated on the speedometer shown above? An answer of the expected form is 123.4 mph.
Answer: 45 mph
